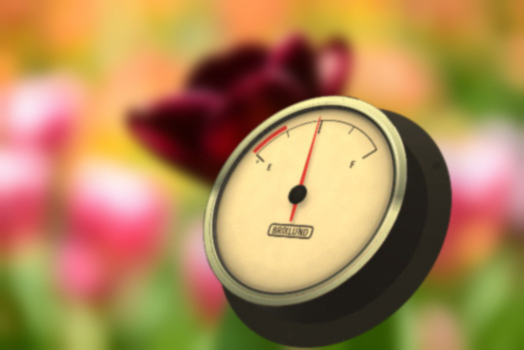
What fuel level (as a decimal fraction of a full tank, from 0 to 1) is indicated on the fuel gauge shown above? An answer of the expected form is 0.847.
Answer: 0.5
